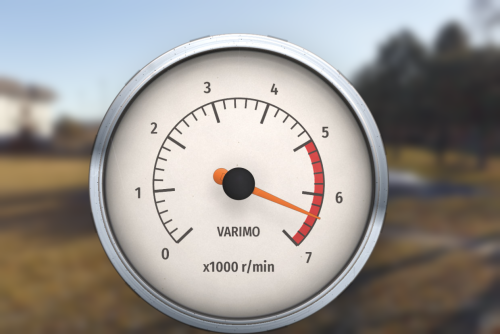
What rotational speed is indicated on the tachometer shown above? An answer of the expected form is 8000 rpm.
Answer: 6400 rpm
